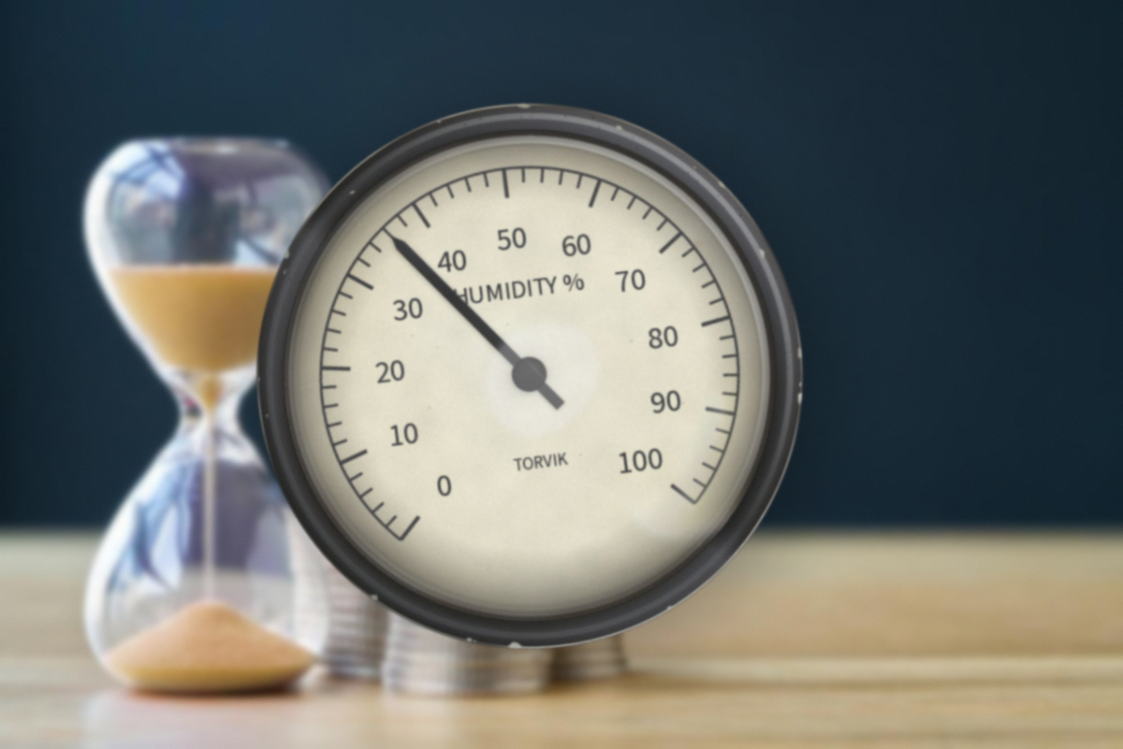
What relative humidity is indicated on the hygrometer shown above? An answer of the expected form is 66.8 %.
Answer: 36 %
